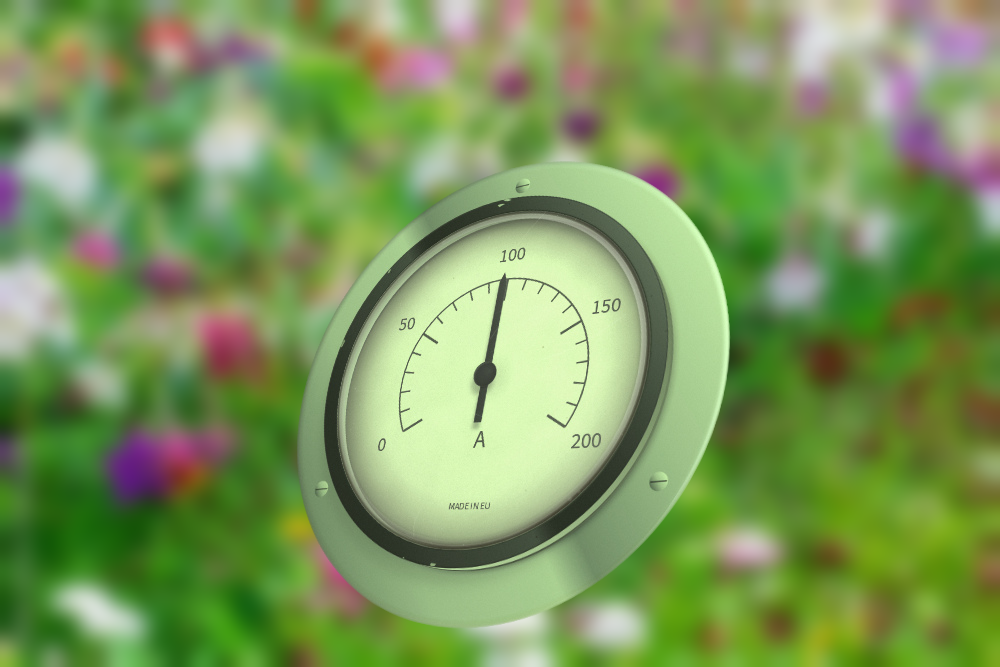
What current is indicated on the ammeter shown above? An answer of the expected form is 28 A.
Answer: 100 A
